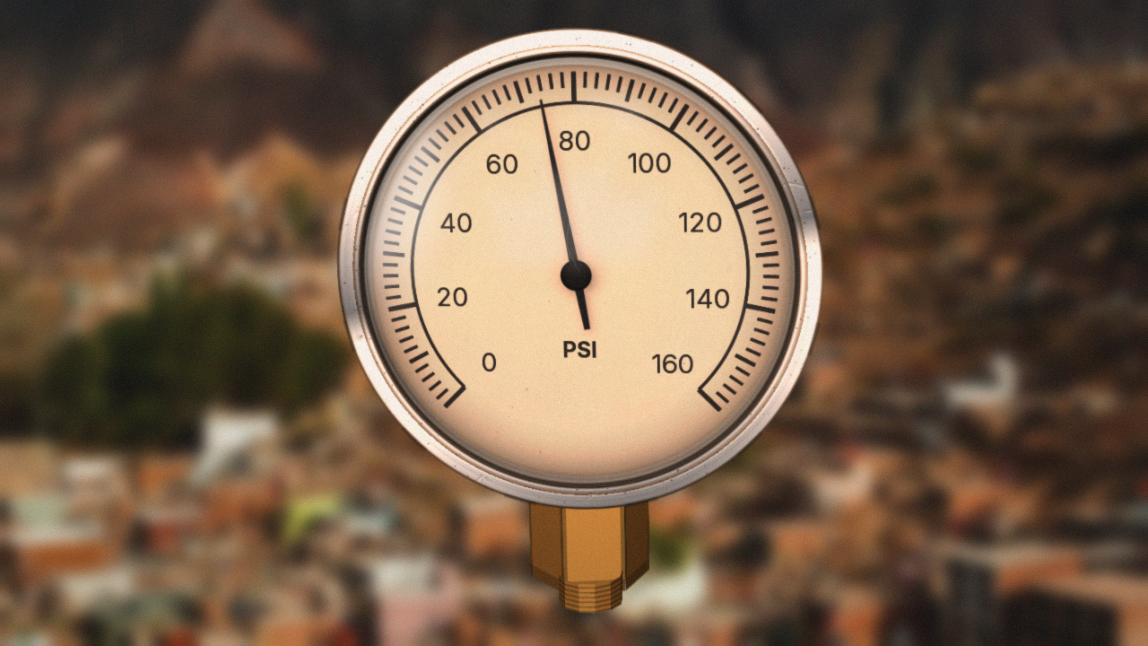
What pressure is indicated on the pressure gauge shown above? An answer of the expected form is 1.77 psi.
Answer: 74 psi
